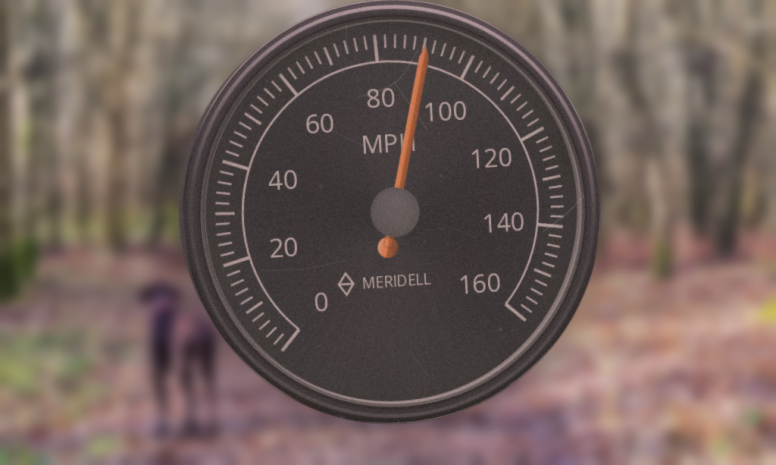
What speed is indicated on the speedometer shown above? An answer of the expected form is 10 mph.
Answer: 90 mph
